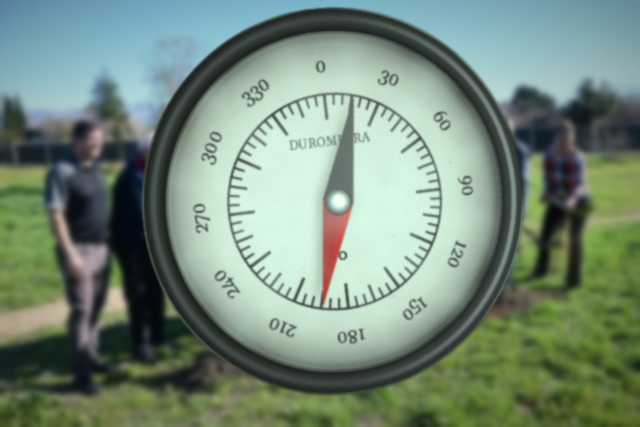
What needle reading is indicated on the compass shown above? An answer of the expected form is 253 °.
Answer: 195 °
